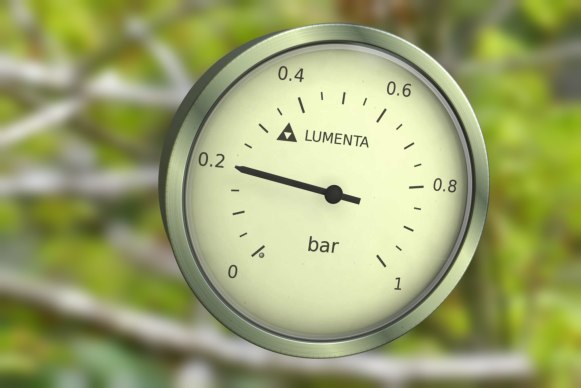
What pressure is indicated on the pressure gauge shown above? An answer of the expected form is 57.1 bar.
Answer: 0.2 bar
